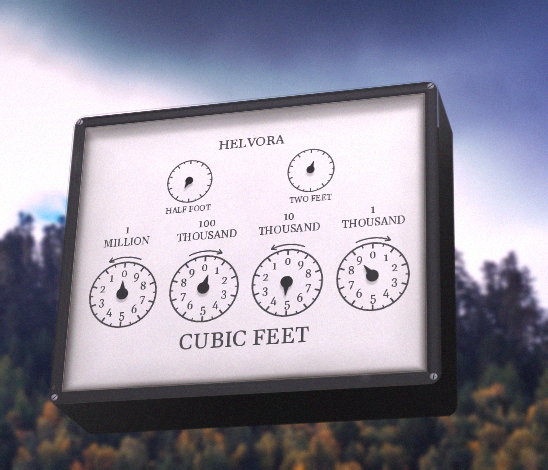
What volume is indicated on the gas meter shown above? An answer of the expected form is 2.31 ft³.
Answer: 4900 ft³
